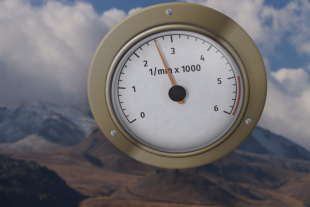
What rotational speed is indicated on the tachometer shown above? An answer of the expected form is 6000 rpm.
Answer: 2600 rpm
